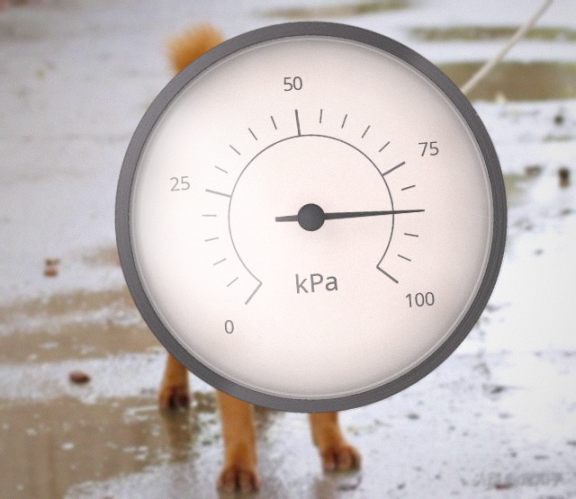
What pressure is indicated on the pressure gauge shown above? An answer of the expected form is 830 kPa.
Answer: 85 kPa
